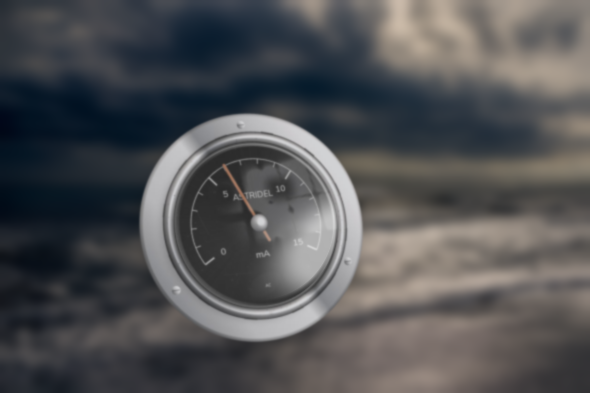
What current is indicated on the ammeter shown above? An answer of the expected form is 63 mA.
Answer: 6 mA
